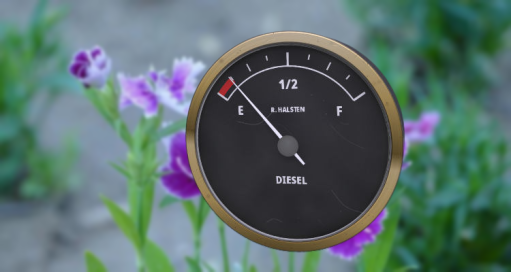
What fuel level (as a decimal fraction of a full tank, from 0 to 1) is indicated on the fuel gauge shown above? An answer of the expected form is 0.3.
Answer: 0.125
